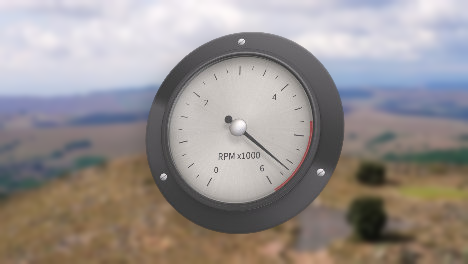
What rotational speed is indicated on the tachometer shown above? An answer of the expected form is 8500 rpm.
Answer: 5625 rpm
